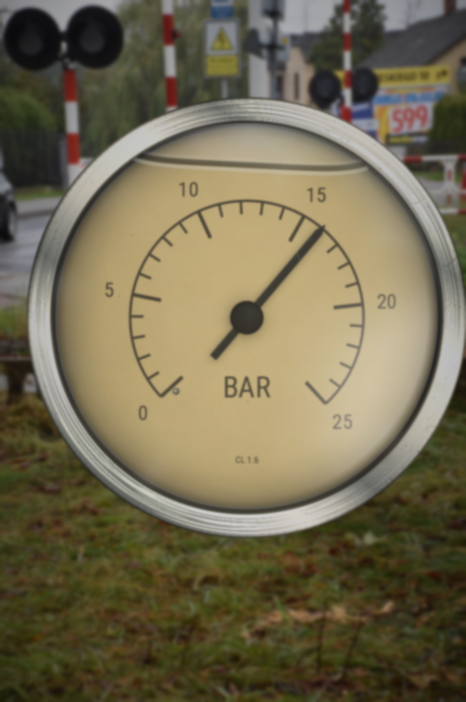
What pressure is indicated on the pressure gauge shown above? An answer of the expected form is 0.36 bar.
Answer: 16 bar
